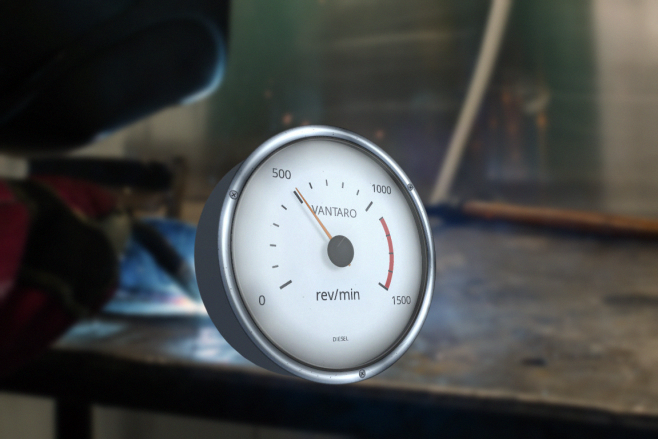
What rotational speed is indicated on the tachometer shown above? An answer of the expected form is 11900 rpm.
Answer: 500 rpm
